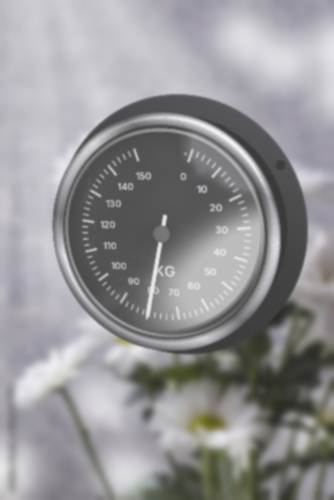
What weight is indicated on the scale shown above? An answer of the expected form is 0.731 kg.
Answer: 80 kg
